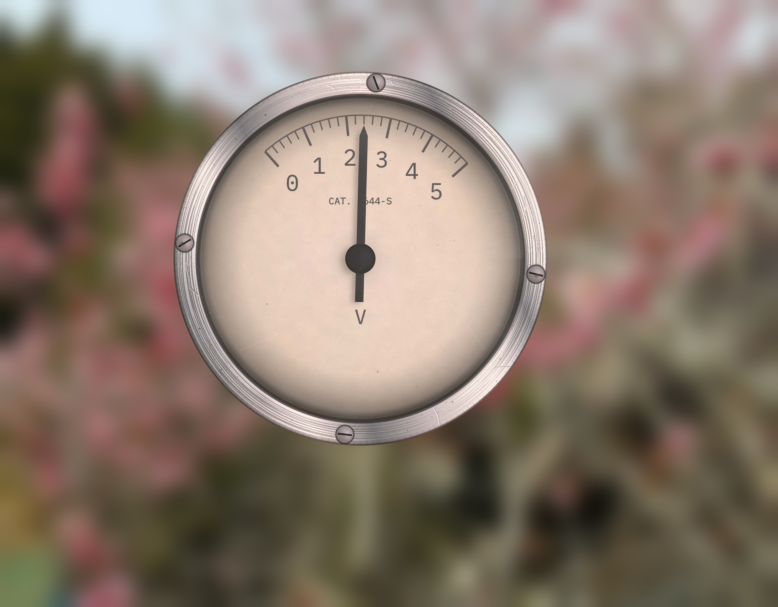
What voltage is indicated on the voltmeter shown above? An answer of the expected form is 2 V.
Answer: 2.4 V
